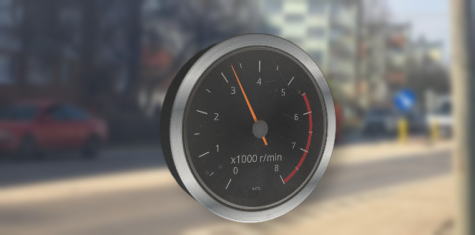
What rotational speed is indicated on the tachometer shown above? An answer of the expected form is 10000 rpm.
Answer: 3250 rpm
